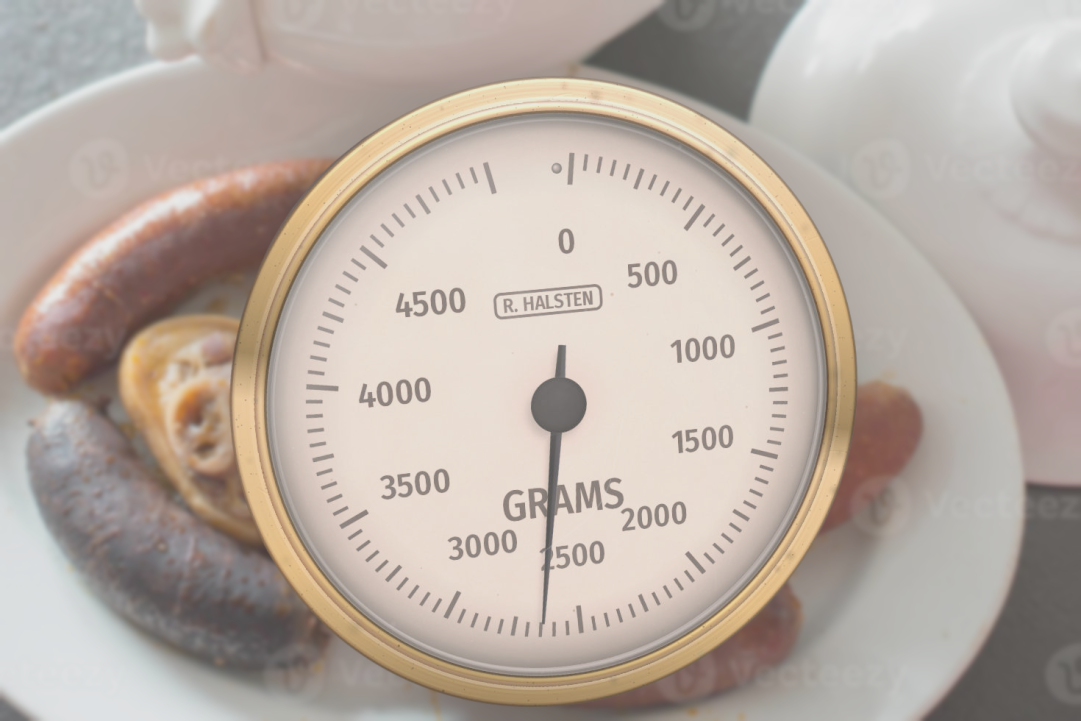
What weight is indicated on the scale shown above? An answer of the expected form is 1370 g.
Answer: 2650 g
